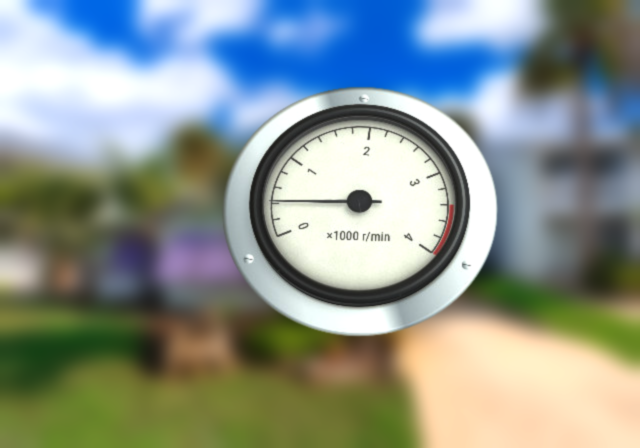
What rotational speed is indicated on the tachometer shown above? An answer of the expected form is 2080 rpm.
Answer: 400 rpm
